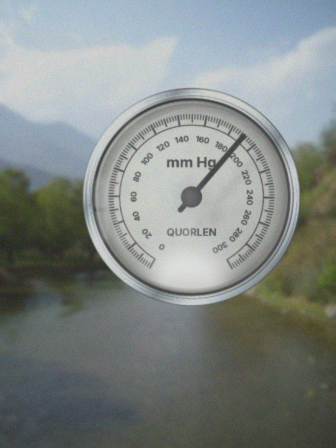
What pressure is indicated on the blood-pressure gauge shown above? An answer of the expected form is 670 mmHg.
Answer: 190 mmHg
